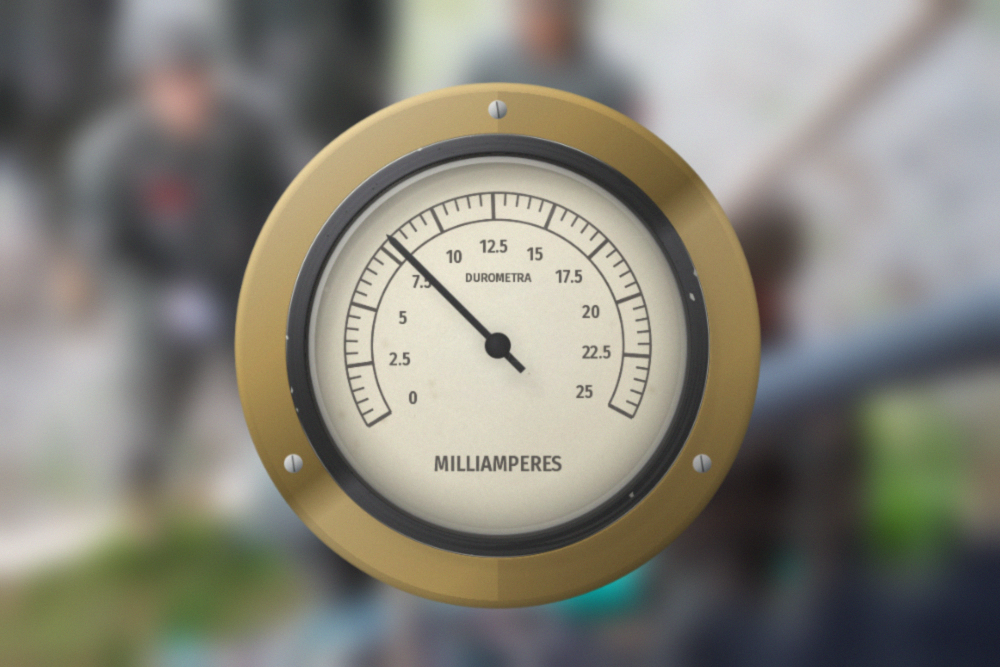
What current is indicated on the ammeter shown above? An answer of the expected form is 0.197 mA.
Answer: 8 mA
